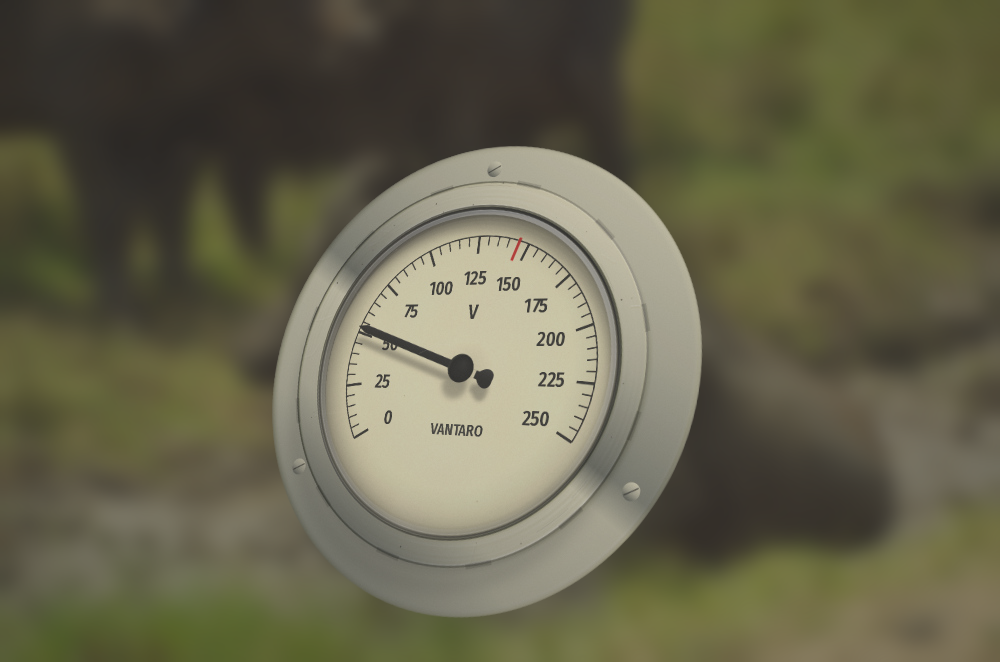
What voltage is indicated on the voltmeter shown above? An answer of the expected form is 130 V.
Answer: 52.5 V
